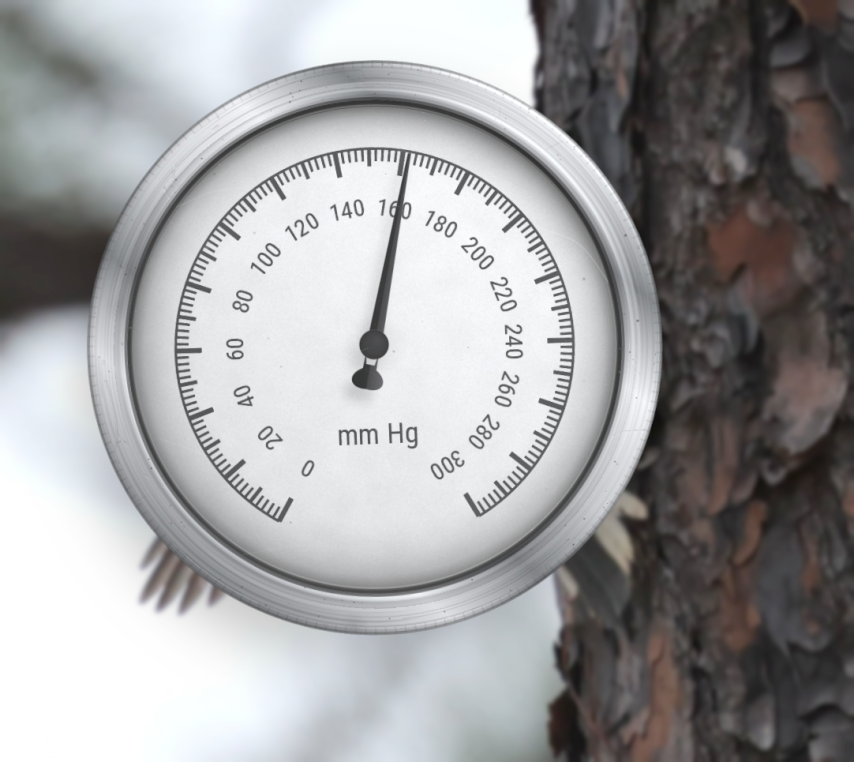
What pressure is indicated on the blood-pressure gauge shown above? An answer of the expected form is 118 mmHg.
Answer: 162 mmHg
